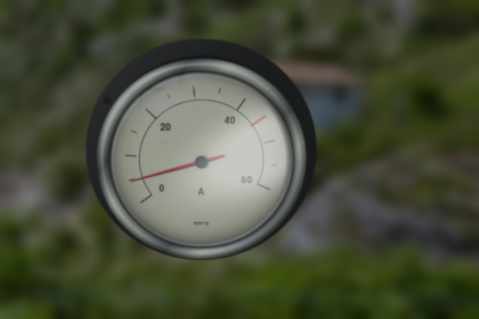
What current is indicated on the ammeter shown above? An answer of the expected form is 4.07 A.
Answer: 5 A
